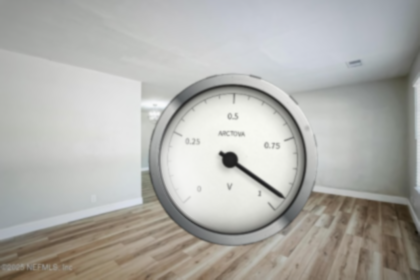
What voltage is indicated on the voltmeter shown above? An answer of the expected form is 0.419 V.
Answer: 0.95 V
